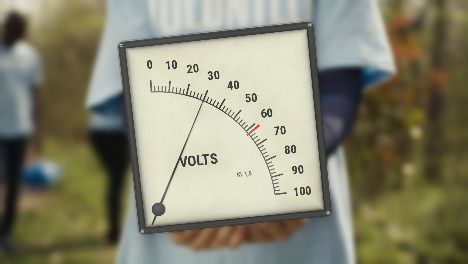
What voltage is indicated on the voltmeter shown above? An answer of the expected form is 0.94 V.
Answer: 30 V
